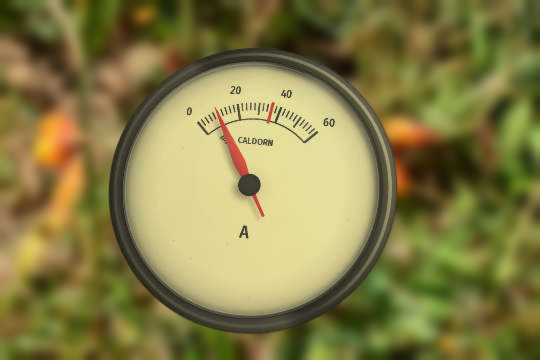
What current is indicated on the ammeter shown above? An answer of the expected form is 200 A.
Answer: 10 A
